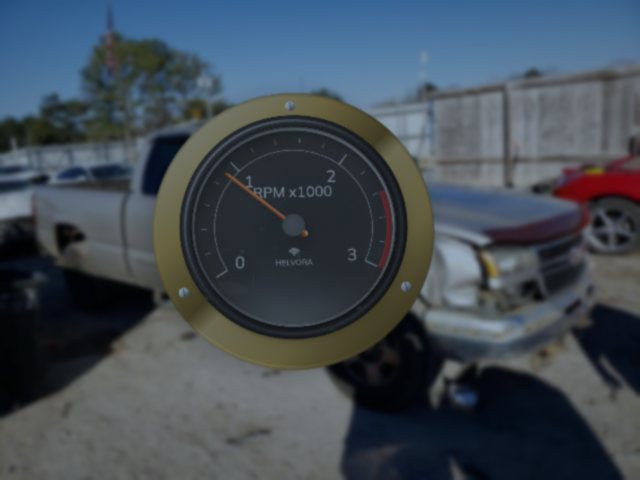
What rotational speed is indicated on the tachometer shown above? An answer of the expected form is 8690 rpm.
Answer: 900 rpm
